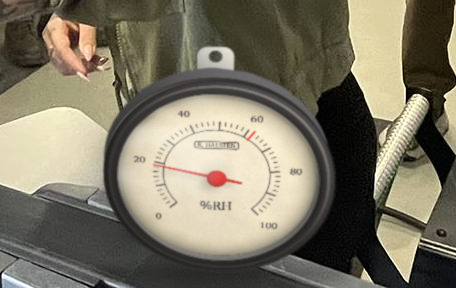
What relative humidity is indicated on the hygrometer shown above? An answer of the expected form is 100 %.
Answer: 20 %
